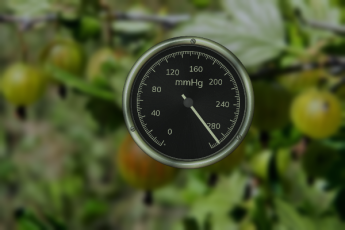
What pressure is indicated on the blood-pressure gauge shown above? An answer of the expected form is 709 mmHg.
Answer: 290 mmHg
